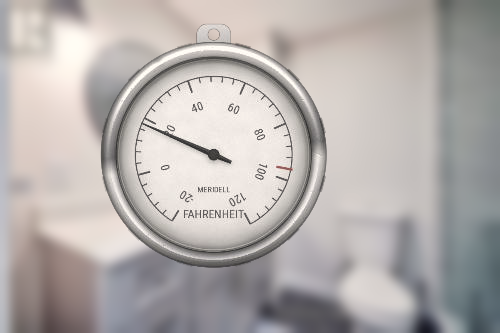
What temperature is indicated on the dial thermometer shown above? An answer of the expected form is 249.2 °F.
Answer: 18 °F
